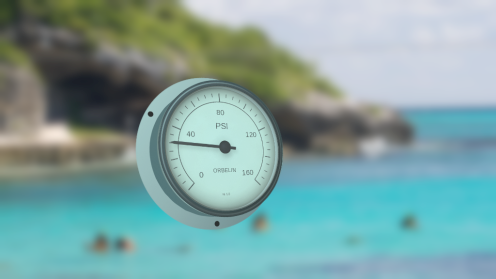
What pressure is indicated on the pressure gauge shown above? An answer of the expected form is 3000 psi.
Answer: 30 psi
